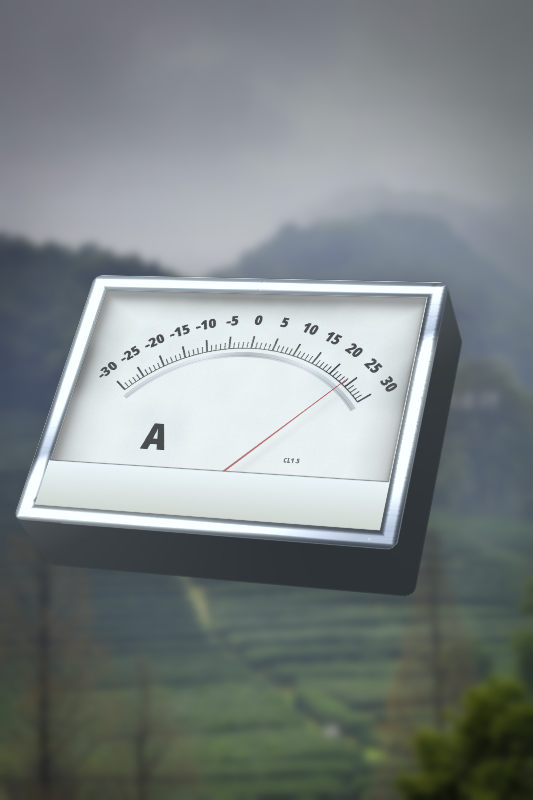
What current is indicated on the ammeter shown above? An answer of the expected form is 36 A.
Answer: 25 A
